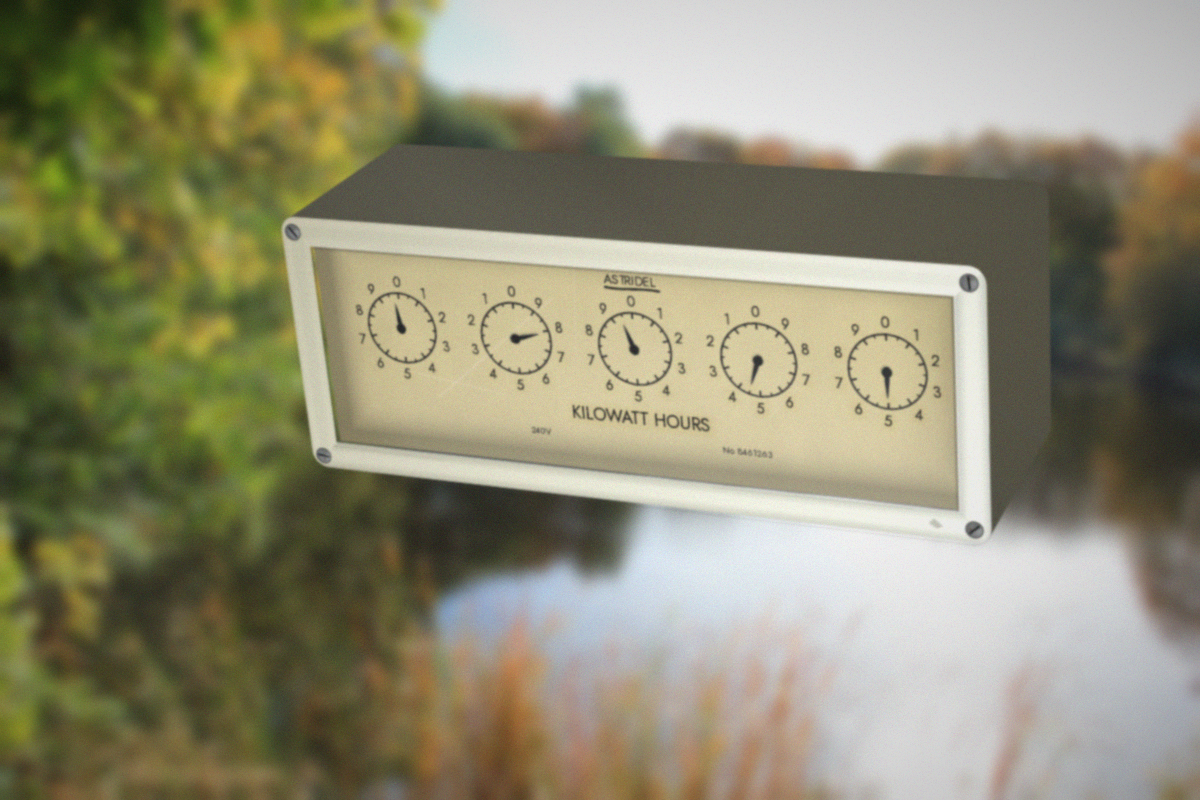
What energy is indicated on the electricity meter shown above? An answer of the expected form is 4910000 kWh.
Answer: 97945 kWh
